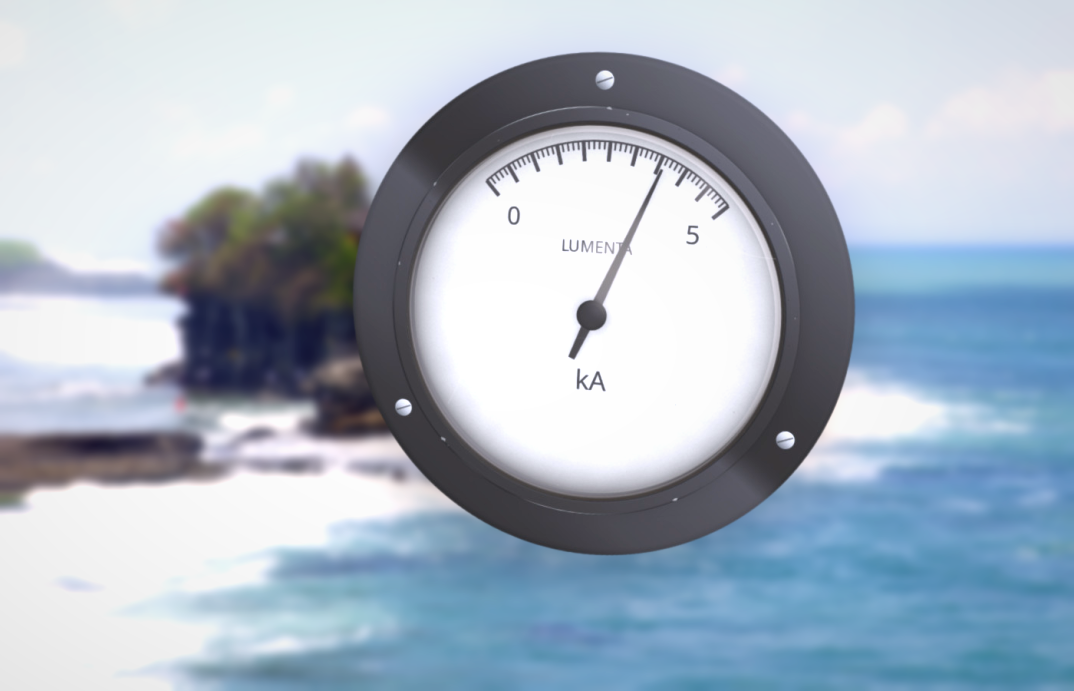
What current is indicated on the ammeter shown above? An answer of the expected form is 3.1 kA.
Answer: 3.6 kA
